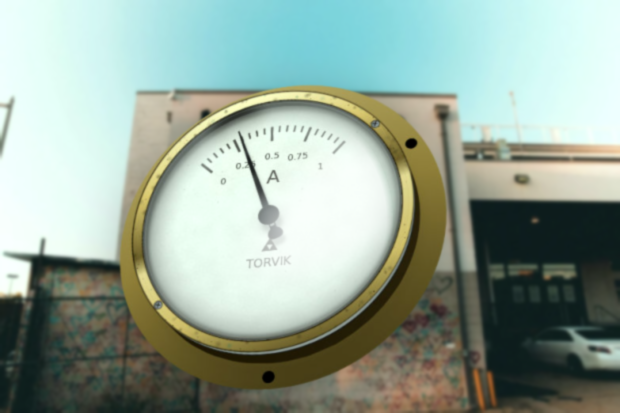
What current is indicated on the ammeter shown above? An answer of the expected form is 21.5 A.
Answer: 0.3 A
